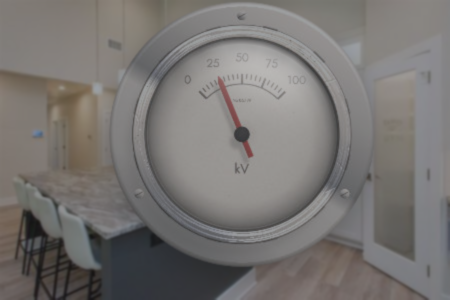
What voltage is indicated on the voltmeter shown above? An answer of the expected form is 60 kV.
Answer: 25 kV
